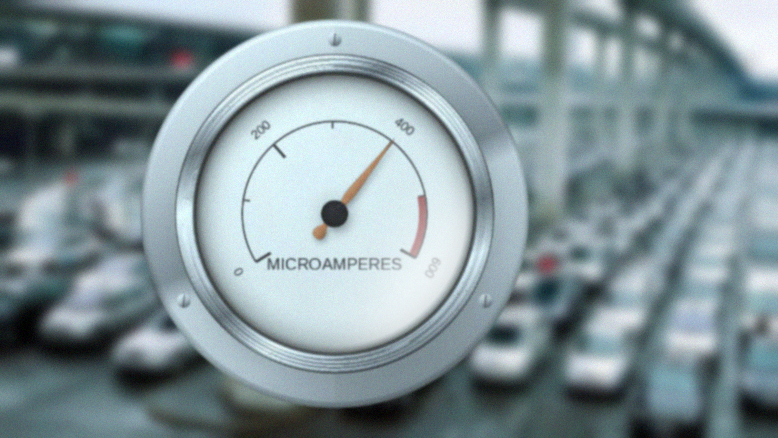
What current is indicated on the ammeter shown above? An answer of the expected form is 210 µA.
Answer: 400 µA
